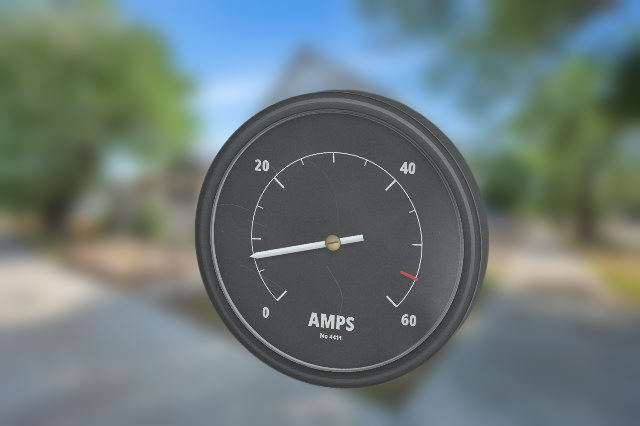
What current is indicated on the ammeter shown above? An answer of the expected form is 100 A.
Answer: 7.5 A
